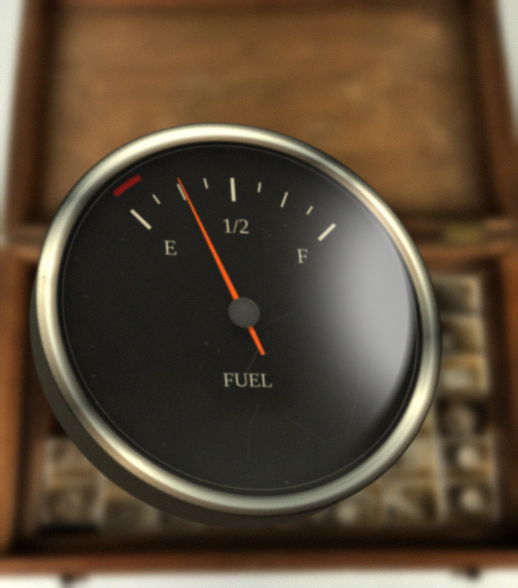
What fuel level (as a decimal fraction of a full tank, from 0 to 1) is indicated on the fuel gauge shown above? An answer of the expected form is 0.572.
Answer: 0.25
